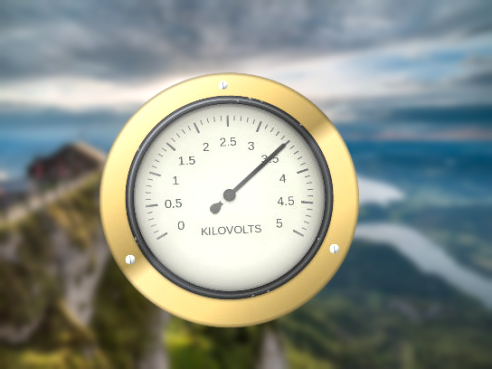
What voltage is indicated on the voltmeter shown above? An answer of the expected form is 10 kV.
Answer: 3.5 kV
